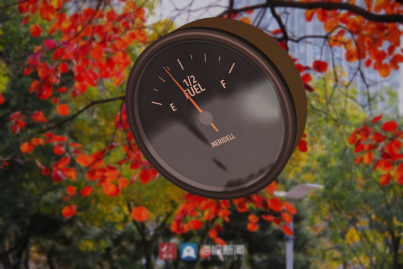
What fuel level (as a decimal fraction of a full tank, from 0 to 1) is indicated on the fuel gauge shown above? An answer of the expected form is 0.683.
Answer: 0.375
